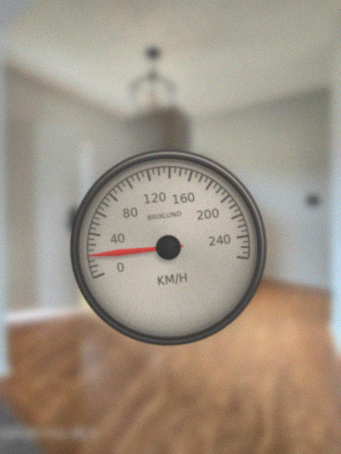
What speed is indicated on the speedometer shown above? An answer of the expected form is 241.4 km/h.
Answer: 20 km/h
